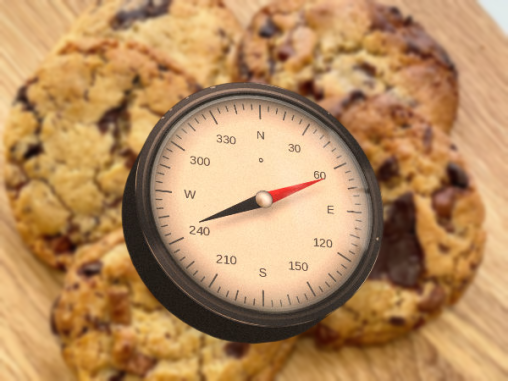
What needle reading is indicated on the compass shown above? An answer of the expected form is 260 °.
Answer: 65 °
